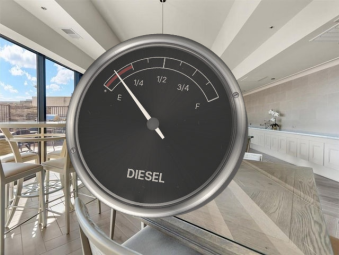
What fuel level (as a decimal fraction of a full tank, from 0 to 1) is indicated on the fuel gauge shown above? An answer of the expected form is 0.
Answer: 0.125
